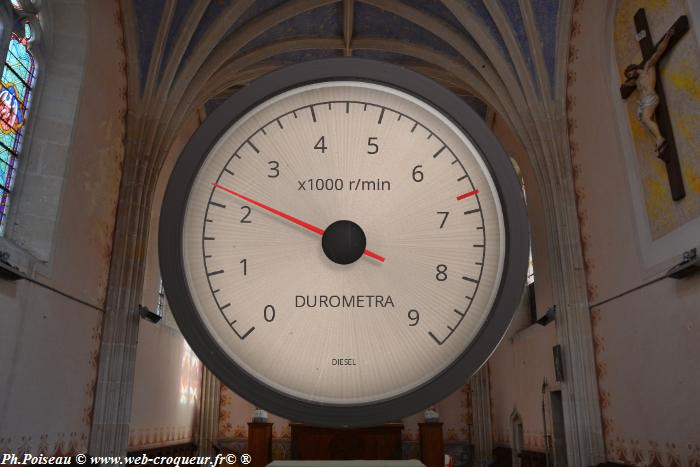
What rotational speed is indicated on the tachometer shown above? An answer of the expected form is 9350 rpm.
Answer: 2250 rpm
